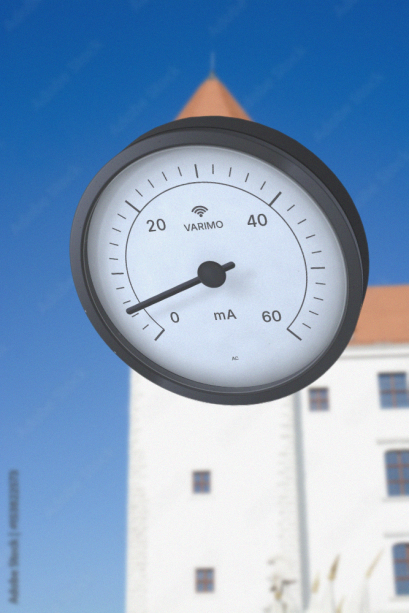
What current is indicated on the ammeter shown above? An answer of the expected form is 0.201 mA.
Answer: 5 mA
